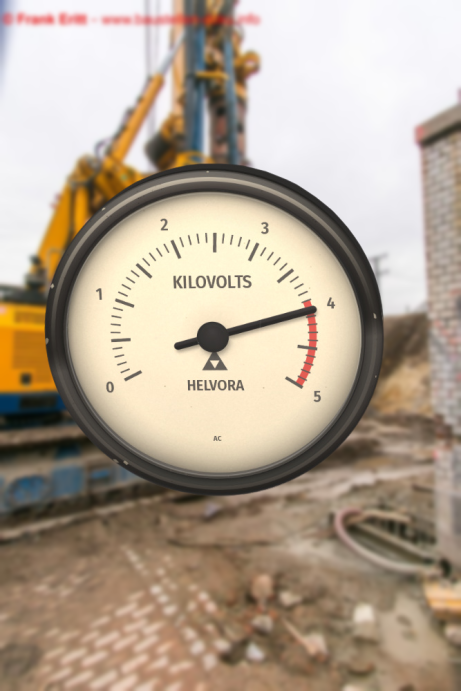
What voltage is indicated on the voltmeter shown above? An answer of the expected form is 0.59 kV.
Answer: 4 kV
